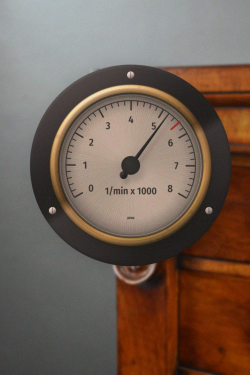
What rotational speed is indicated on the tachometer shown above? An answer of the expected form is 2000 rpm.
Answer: 5200 rpm
